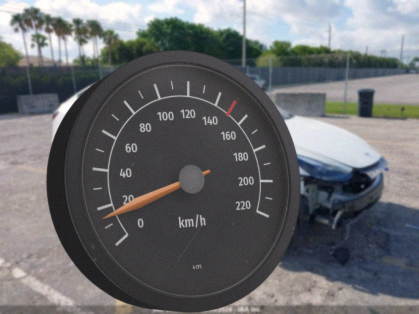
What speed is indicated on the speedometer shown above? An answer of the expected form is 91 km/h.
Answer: 15 km/h
